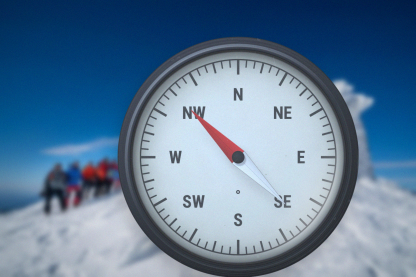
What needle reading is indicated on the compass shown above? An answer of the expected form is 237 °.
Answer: 315 °
